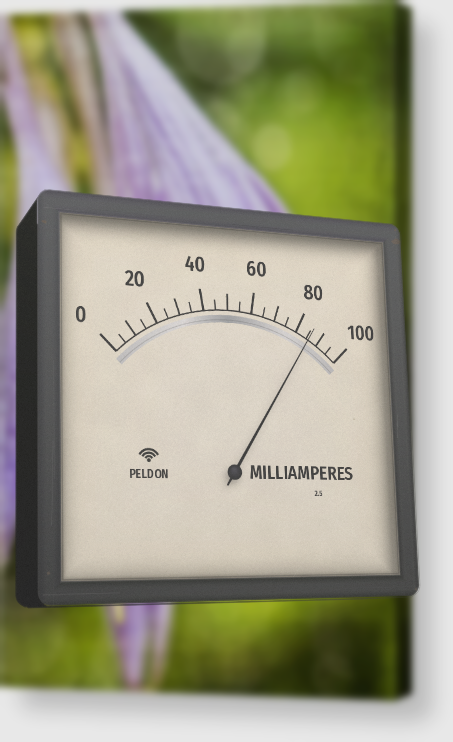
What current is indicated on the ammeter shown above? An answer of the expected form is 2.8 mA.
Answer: 85 mA
